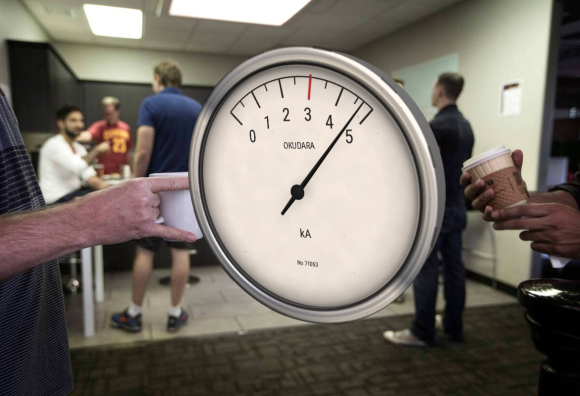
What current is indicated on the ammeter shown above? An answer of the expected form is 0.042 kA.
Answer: 4.75 kA
